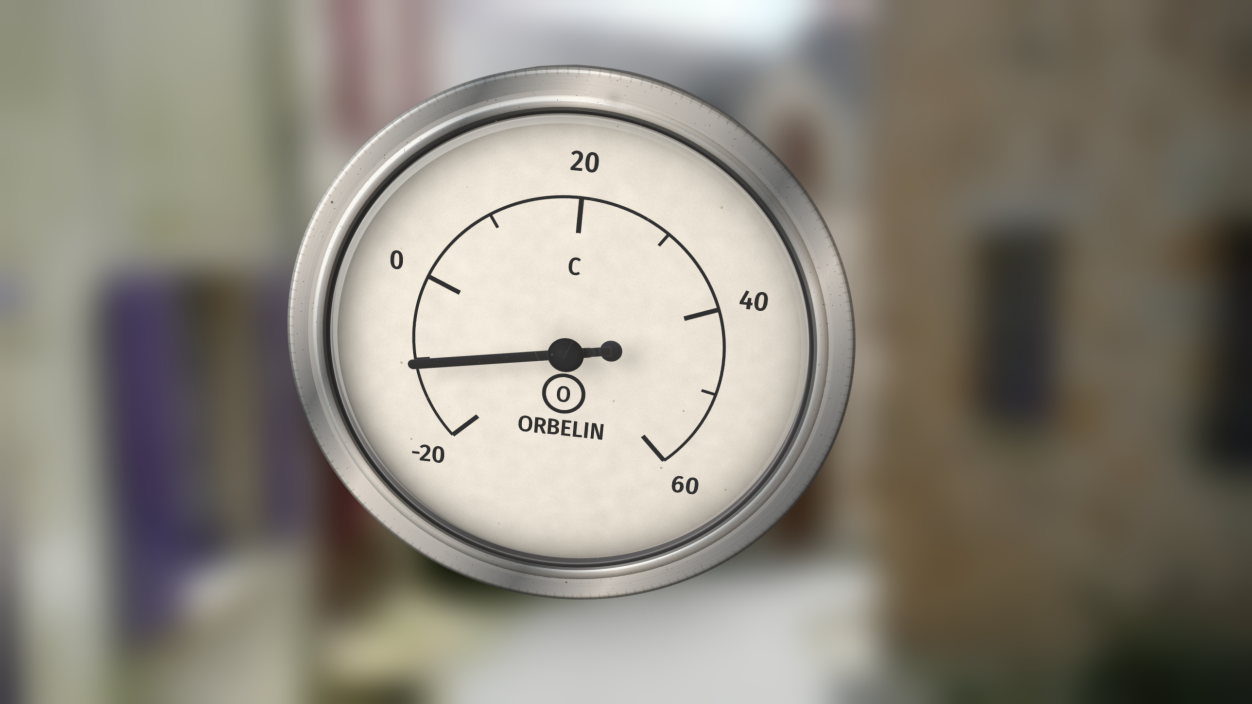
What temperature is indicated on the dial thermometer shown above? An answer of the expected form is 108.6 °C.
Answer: -10 °C
